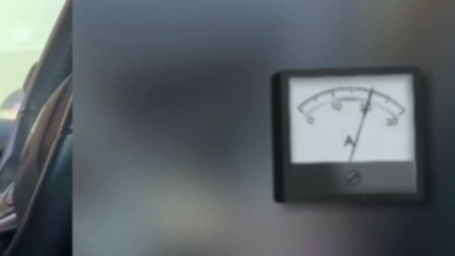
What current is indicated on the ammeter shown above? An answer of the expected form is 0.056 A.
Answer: 20 A
